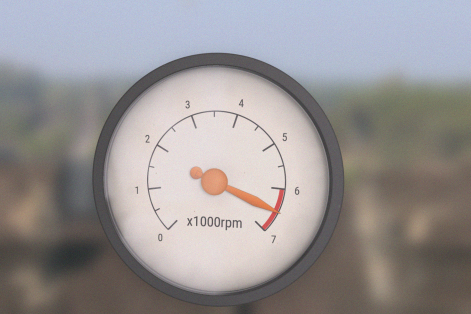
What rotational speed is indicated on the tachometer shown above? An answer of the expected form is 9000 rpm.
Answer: 6500 rpm
